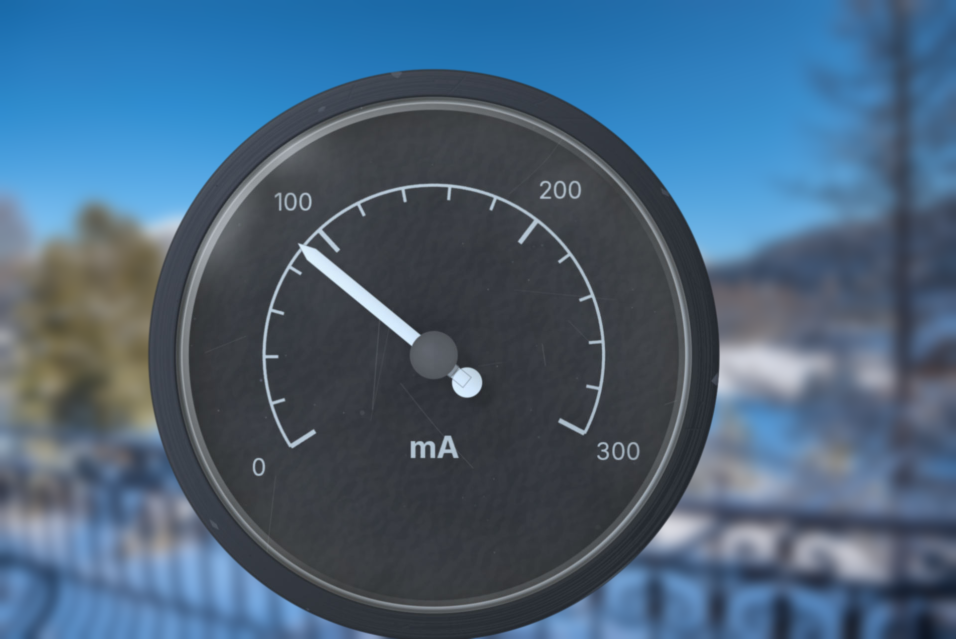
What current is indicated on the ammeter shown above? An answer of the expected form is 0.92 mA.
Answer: 90 mA
